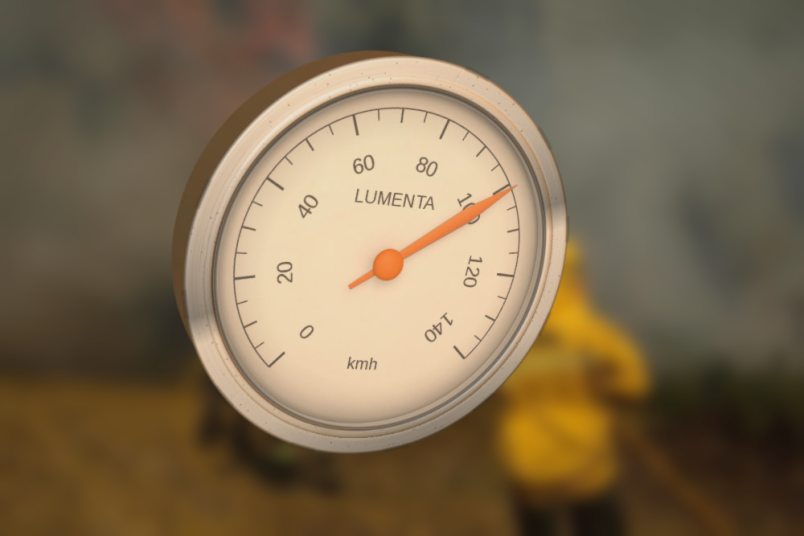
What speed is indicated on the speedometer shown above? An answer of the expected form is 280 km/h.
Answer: 100 km/h
